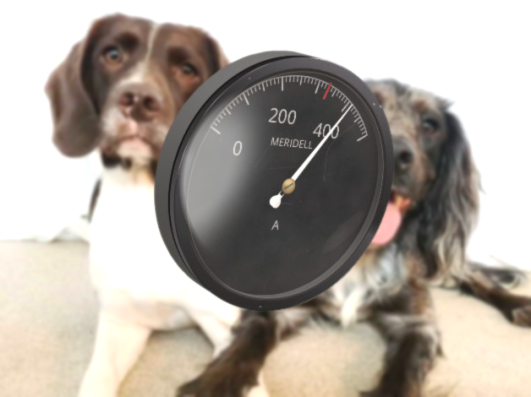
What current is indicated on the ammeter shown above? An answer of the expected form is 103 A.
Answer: 400 A
